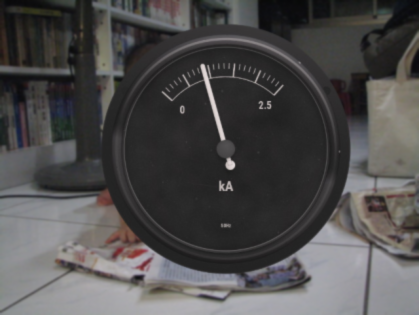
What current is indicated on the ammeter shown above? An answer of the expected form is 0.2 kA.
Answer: 0.9 kA
